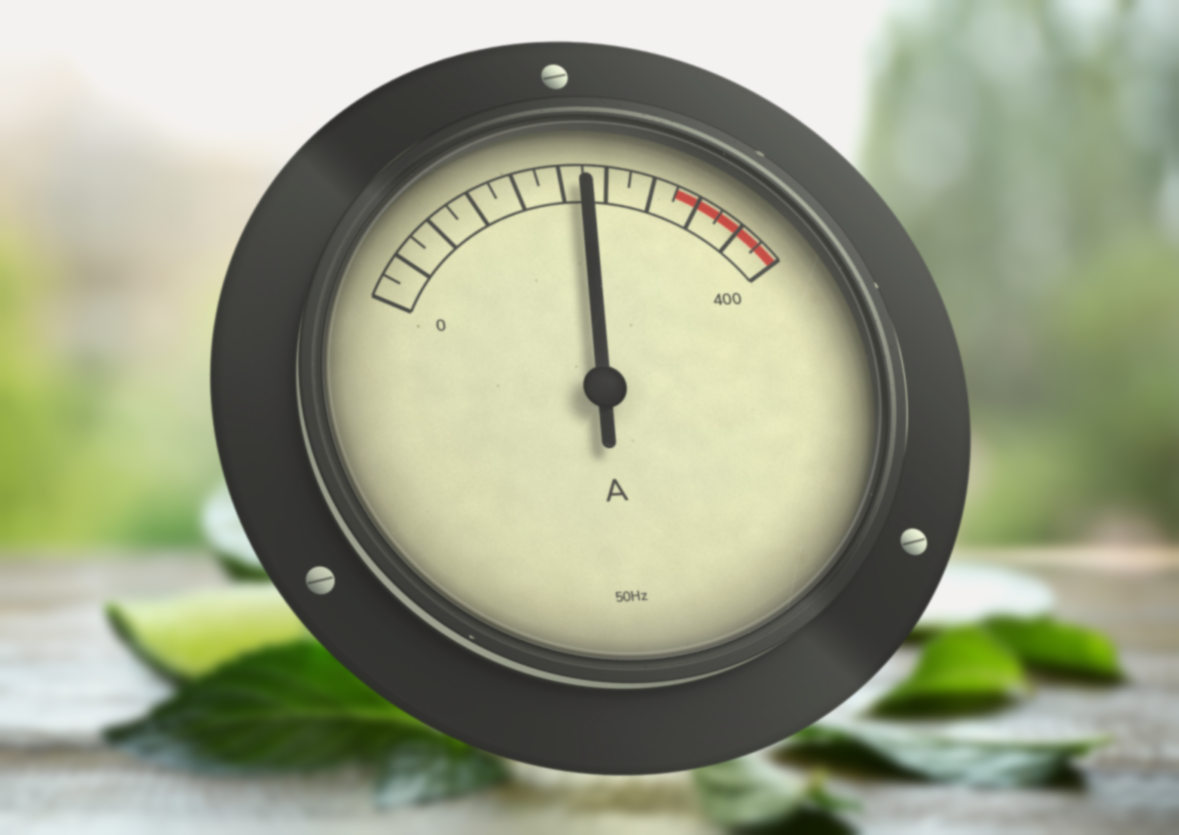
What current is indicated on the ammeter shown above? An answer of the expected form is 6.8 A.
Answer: 220 A
